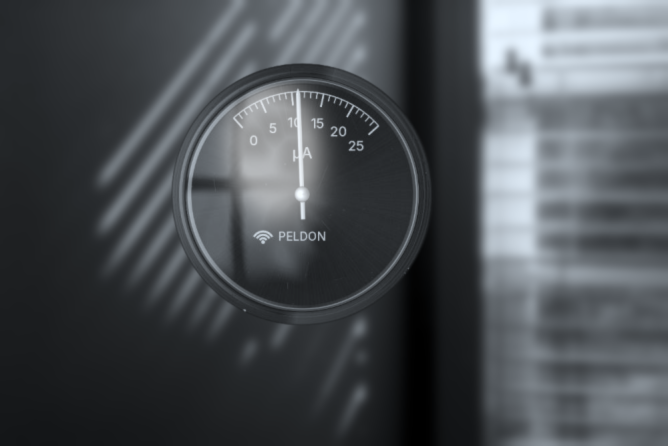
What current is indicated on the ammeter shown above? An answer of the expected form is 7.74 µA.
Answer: 11 µA
